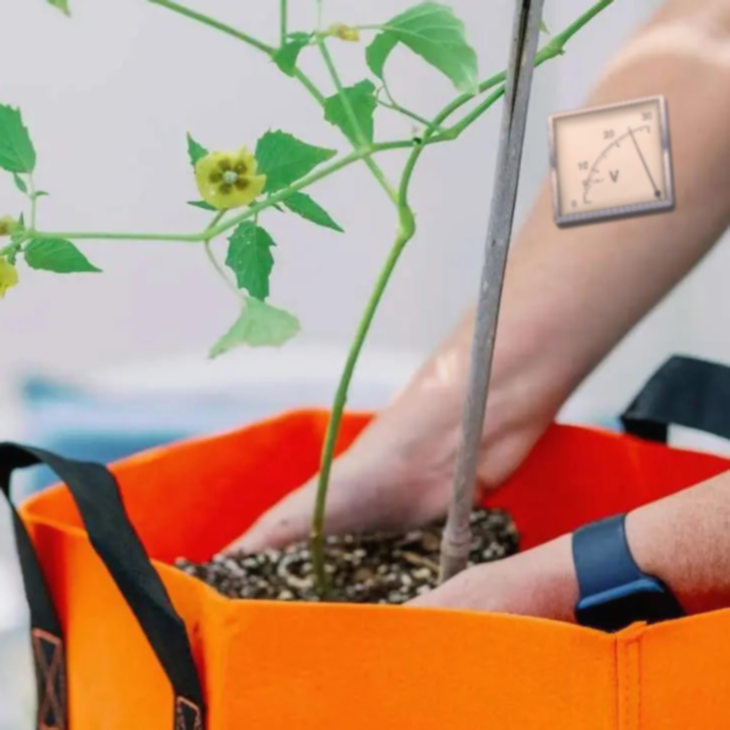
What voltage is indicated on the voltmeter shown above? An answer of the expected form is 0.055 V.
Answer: 25 V
